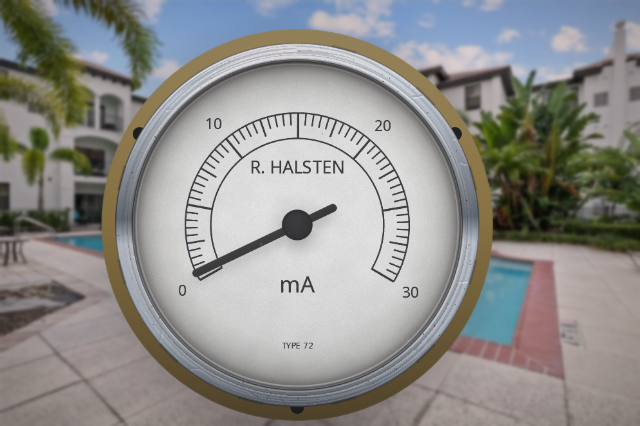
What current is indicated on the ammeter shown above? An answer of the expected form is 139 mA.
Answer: 0.5 mA
